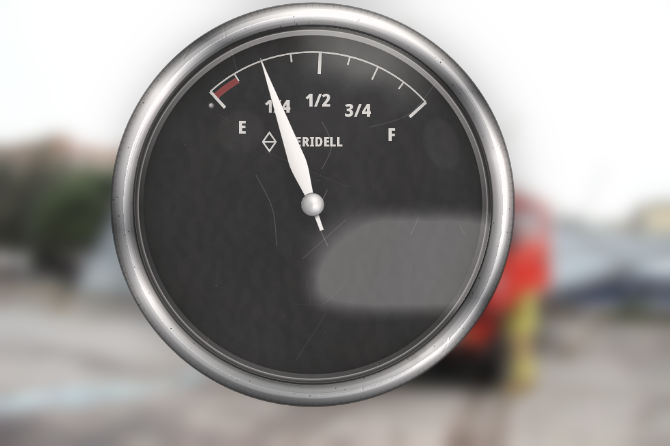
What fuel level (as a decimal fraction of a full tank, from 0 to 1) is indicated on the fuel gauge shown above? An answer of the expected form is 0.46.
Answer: 0.25
